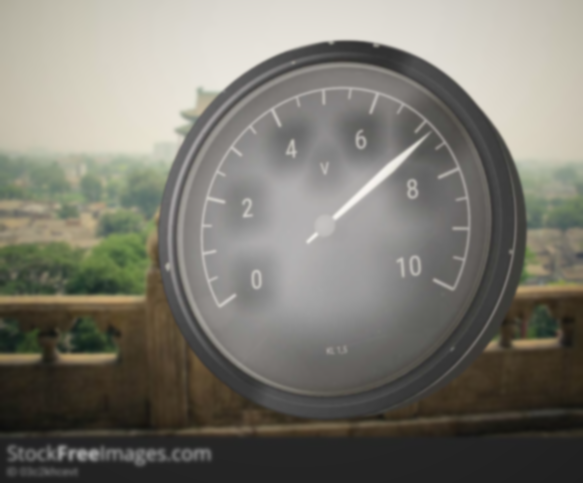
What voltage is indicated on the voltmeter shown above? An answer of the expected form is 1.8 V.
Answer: 7.25 V
